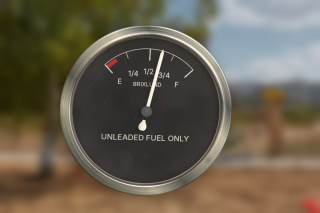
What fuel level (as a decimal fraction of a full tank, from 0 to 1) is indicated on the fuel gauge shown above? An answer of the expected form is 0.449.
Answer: 0.625
